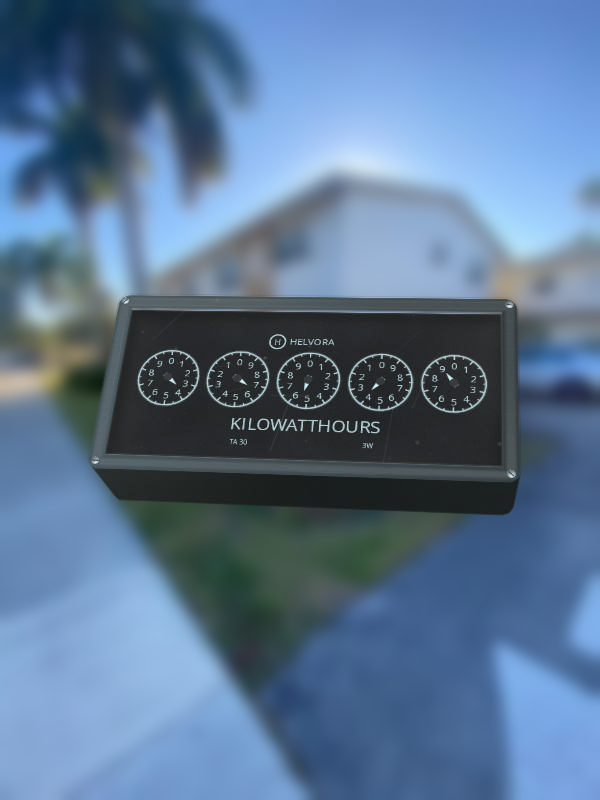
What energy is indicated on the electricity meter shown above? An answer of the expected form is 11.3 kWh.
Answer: 36539 kWh
